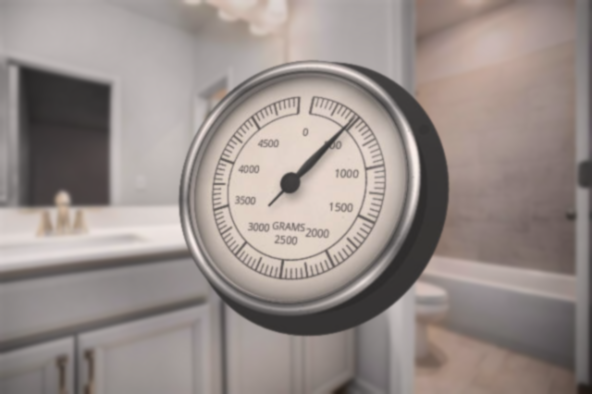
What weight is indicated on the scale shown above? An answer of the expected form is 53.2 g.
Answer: 500 g
